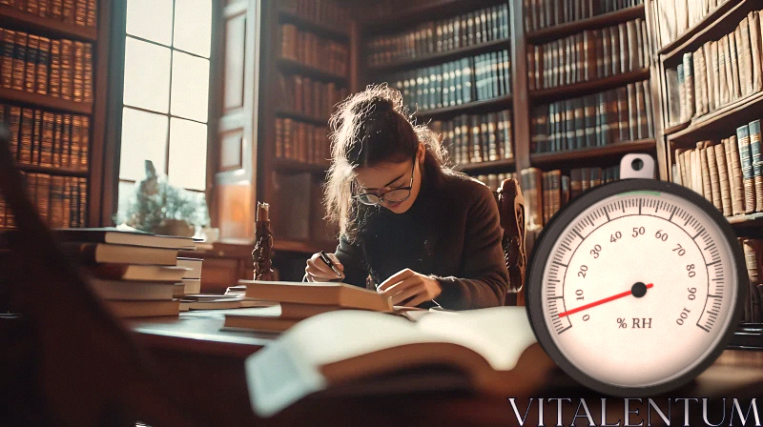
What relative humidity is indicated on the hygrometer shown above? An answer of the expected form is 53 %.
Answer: 5 %
